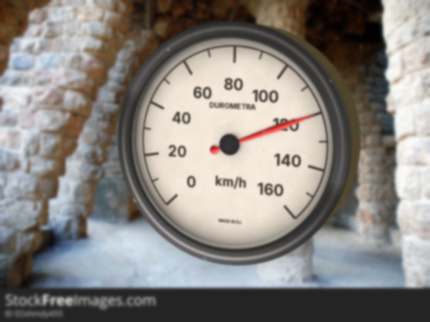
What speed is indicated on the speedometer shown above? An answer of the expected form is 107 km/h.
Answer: 120 km/h
